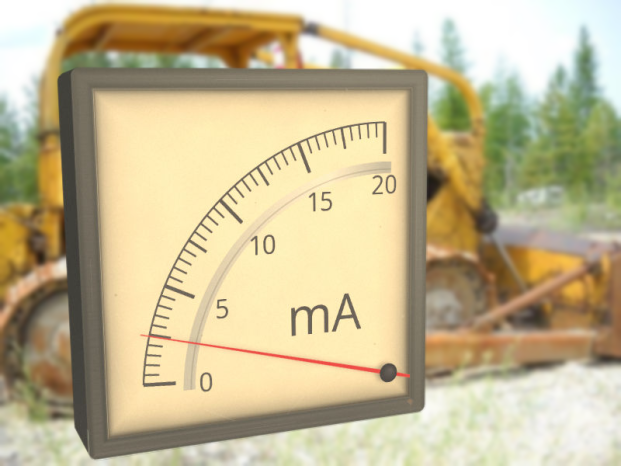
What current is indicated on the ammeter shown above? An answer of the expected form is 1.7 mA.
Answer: 2.5 mA
